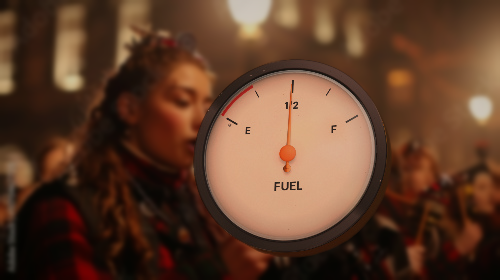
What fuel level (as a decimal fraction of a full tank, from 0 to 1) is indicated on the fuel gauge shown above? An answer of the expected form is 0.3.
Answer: 0.5
